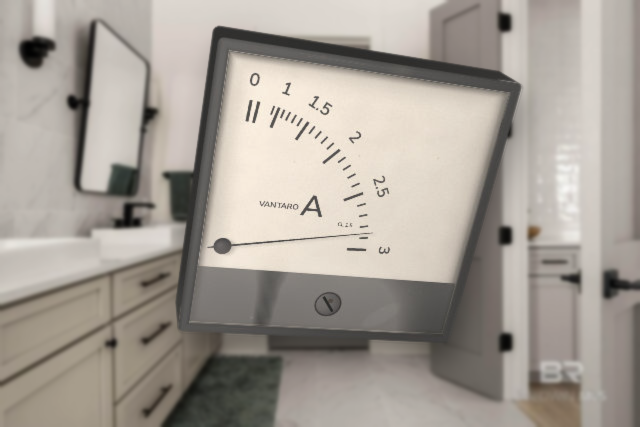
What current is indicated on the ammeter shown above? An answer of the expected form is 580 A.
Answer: 2.85 A
